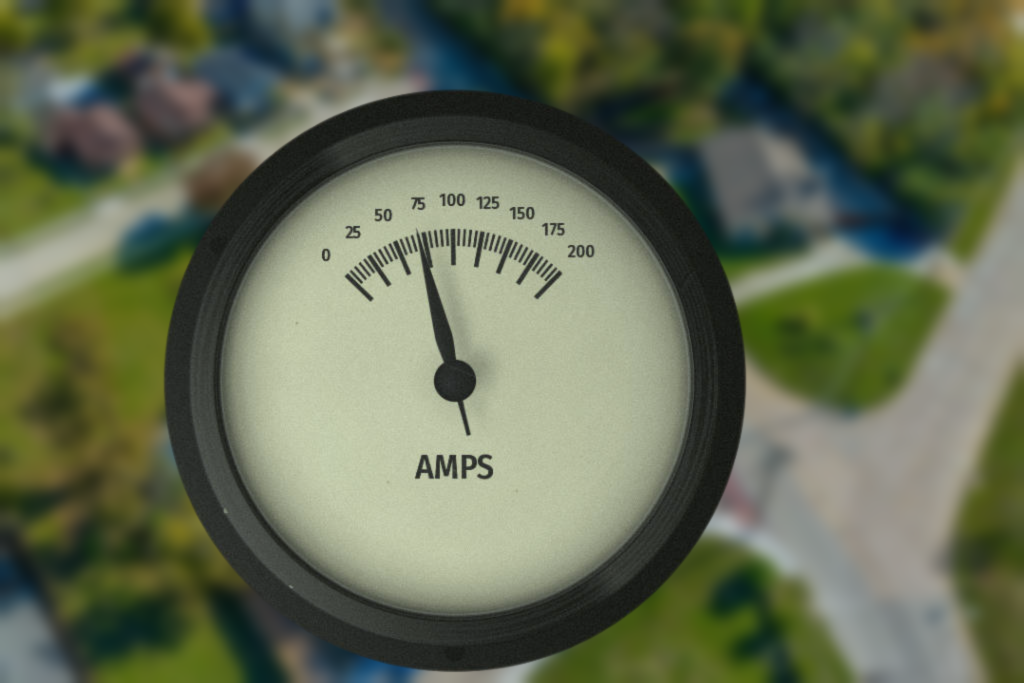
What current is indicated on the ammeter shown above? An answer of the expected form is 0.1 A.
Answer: 70 A
